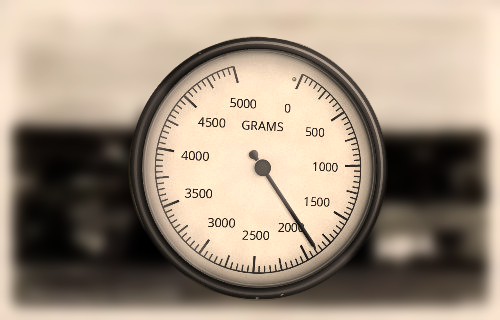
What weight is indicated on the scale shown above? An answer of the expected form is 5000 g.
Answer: 1900 g
